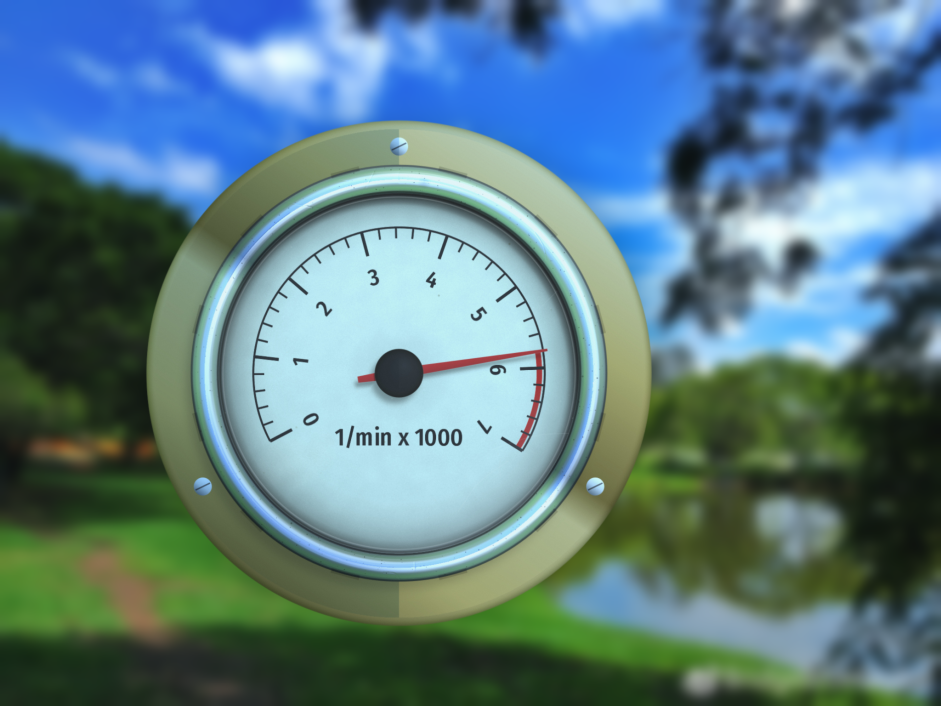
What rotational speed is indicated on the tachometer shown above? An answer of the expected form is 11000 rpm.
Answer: 5800 rpm
